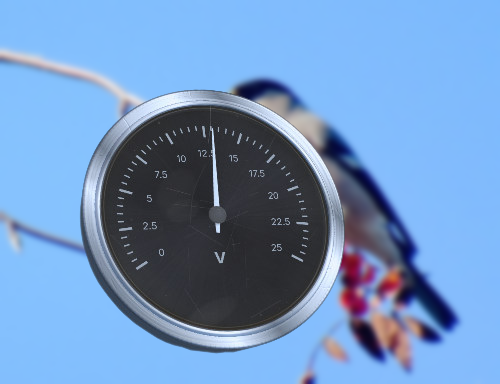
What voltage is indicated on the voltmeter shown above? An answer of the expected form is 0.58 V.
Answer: 13 V
